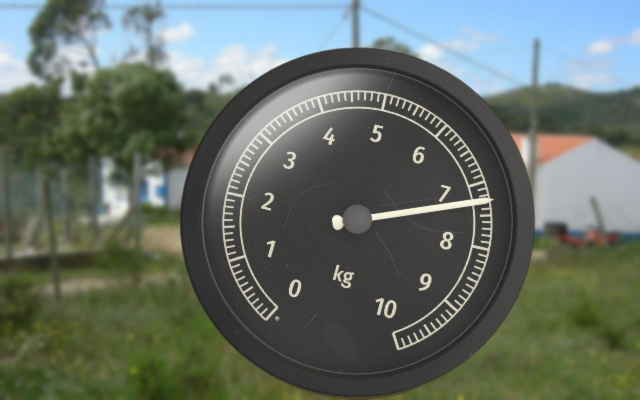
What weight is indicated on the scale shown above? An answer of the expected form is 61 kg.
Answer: 7.3 kg
